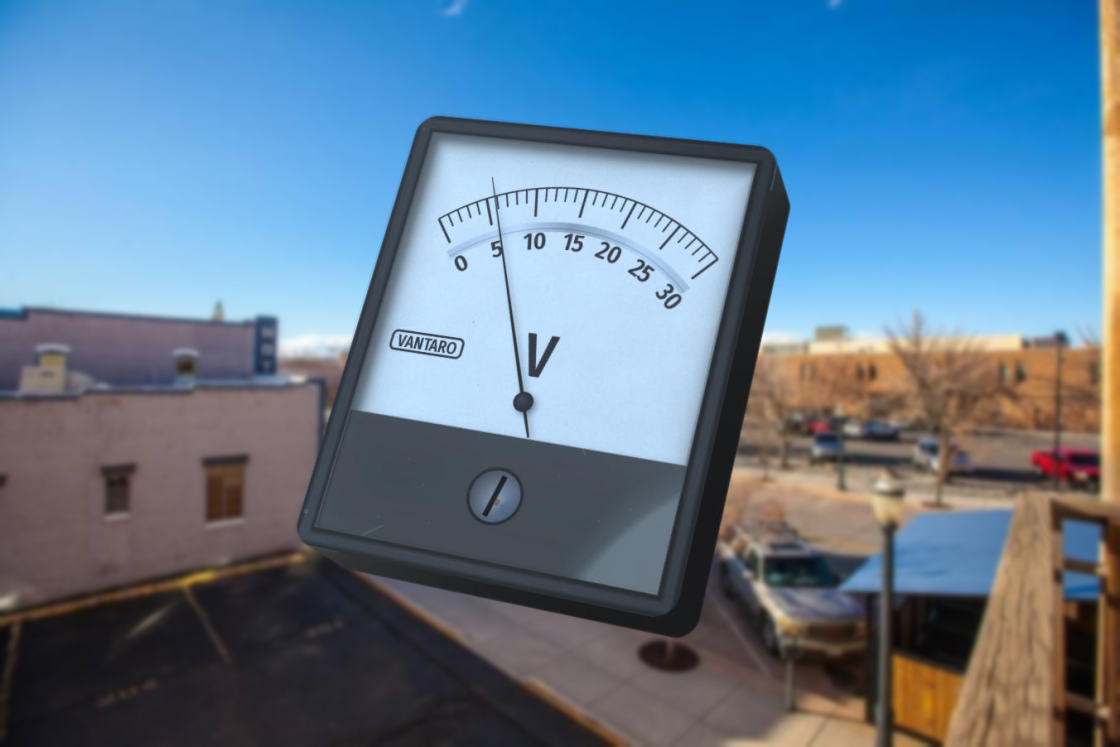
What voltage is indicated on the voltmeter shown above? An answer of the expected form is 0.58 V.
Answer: 6 V
